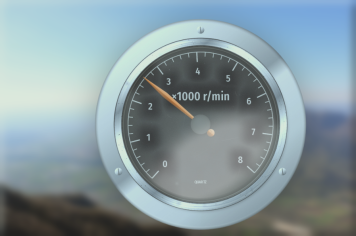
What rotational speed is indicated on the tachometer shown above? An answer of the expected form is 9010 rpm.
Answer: 2600 rpm
